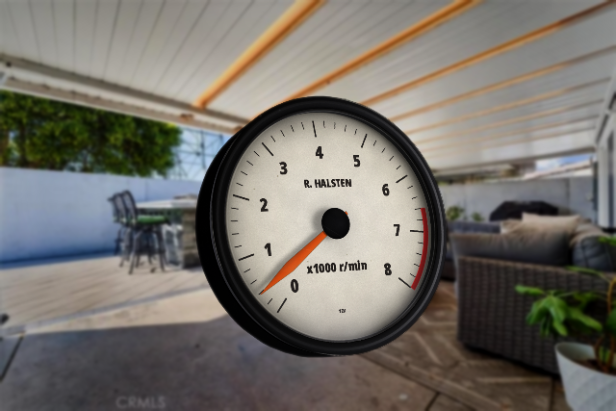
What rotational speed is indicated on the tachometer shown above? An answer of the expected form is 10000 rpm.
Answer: 400 rpm
